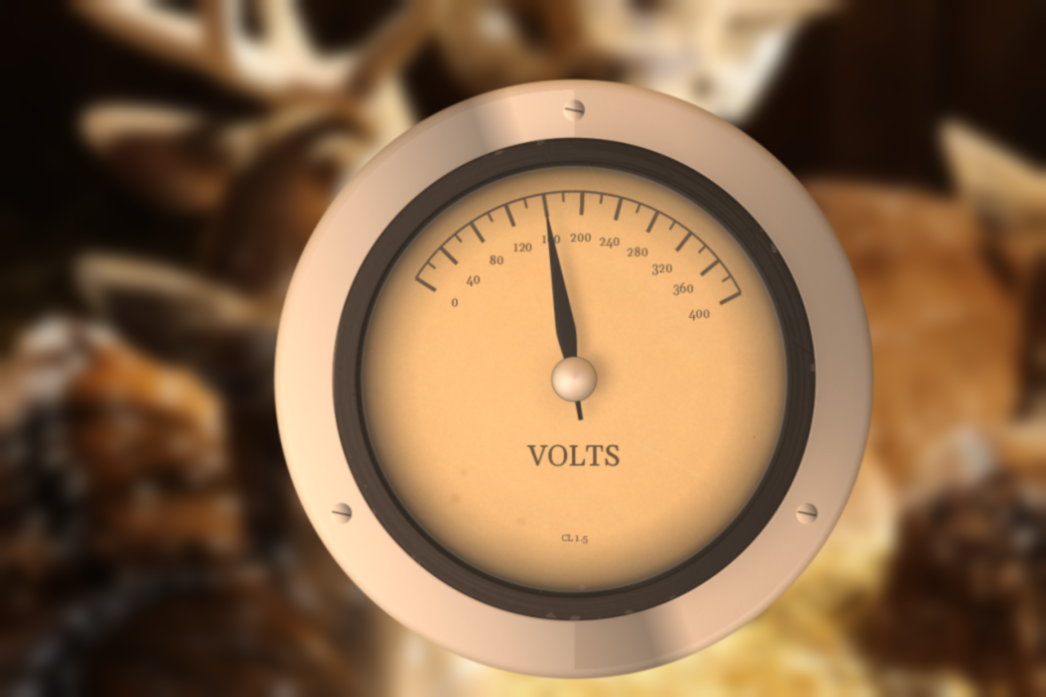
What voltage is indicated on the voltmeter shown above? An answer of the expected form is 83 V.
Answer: 160 V
